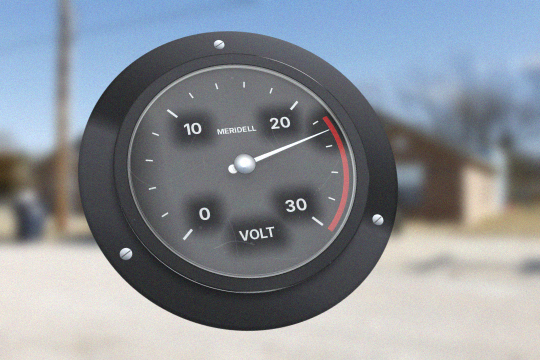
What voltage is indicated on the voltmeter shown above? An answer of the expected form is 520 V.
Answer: 23 V
